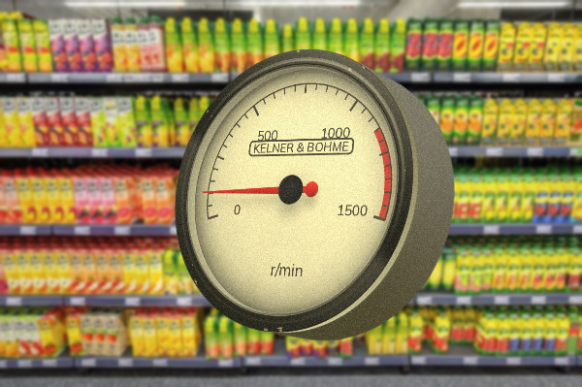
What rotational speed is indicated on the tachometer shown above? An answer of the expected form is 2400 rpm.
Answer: 100 rpm
